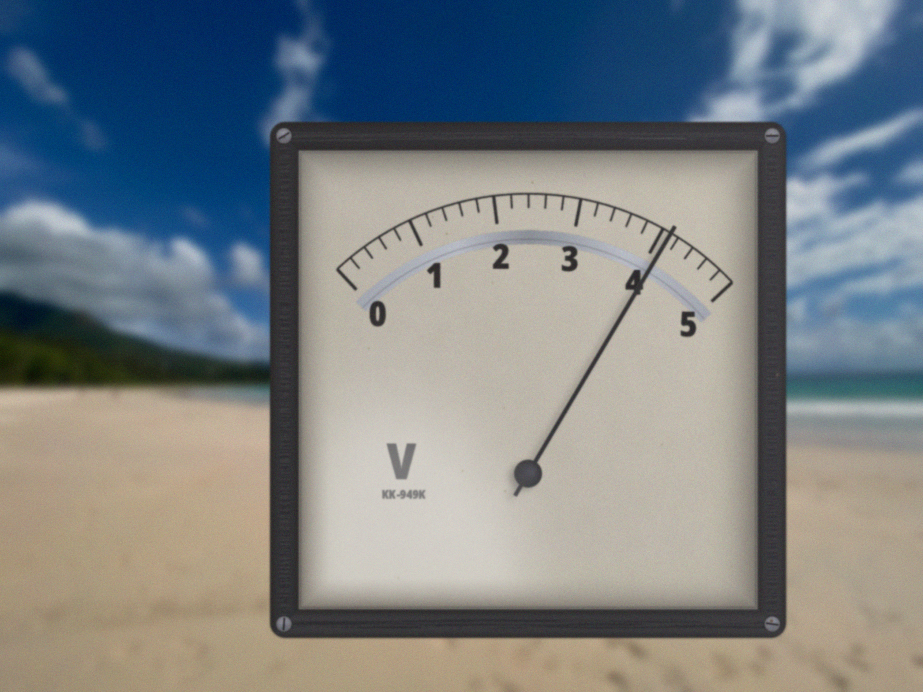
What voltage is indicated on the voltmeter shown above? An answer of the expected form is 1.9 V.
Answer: 4.1 V
